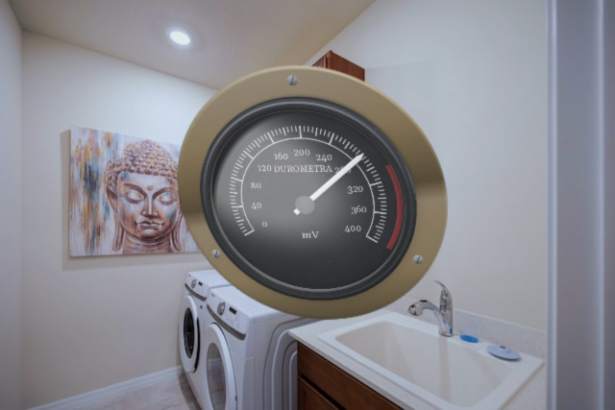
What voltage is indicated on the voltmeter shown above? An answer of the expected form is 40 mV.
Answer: 280 mV
